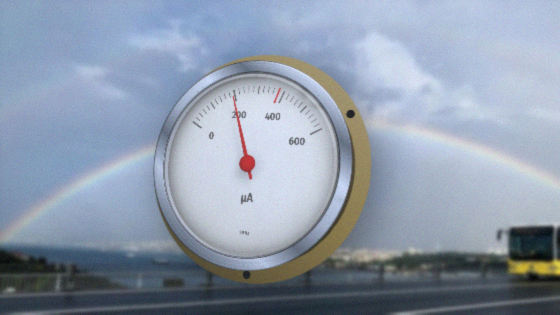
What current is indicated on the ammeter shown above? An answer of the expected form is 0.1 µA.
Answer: 200 µA
